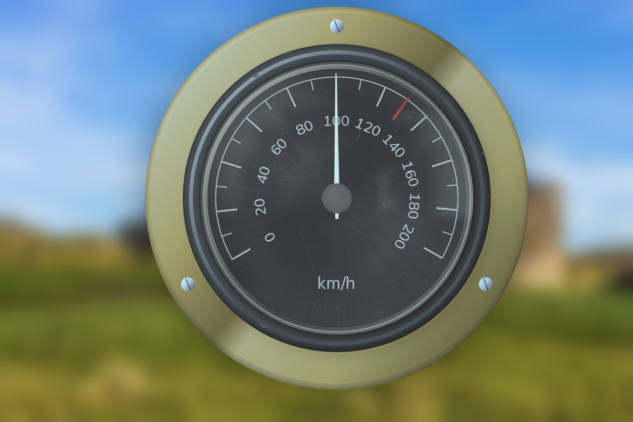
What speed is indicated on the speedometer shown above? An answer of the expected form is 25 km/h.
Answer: 100 km/h
